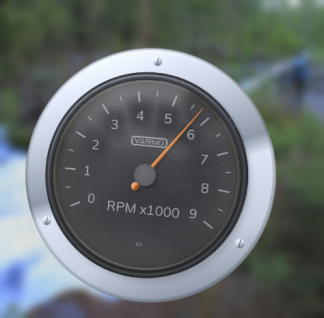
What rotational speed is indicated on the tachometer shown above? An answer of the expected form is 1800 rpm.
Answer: 5750 rpm
